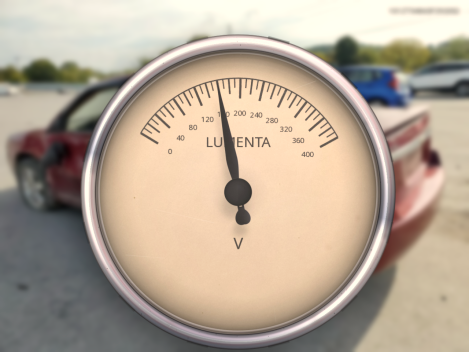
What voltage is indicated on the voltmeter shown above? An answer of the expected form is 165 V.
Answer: 160 V
